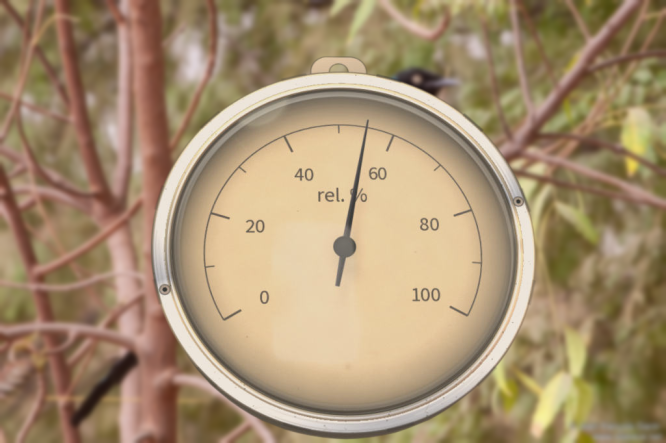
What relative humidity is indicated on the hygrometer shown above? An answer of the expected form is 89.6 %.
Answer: 55 %
